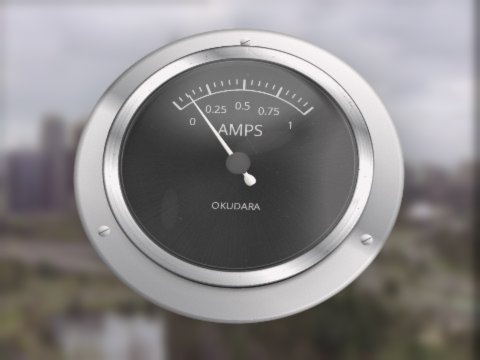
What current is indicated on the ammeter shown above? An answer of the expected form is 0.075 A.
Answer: 0.1 A
